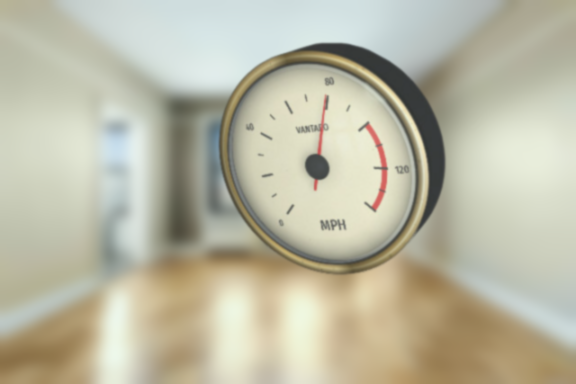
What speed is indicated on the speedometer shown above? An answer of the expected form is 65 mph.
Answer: 80 mph
